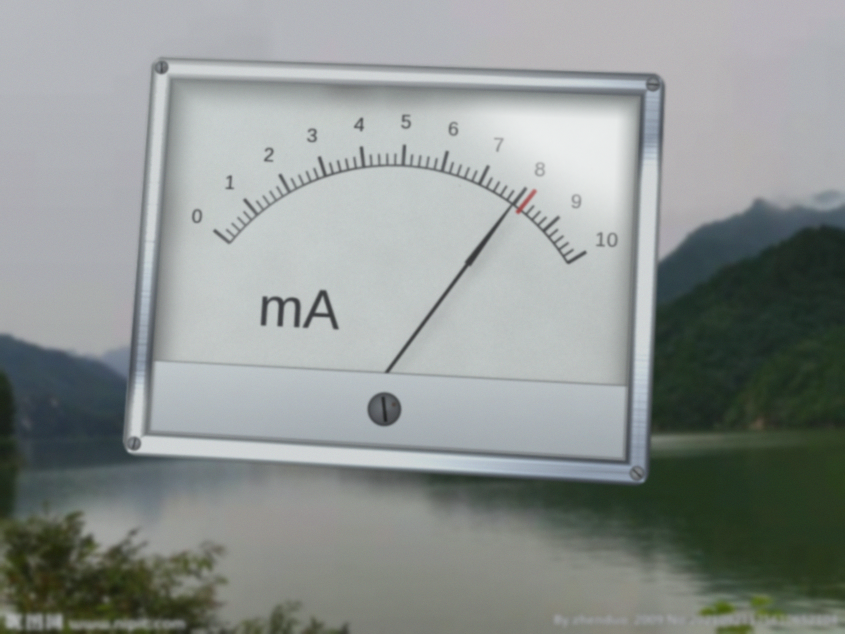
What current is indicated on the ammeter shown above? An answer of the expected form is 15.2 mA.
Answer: 8 mA
